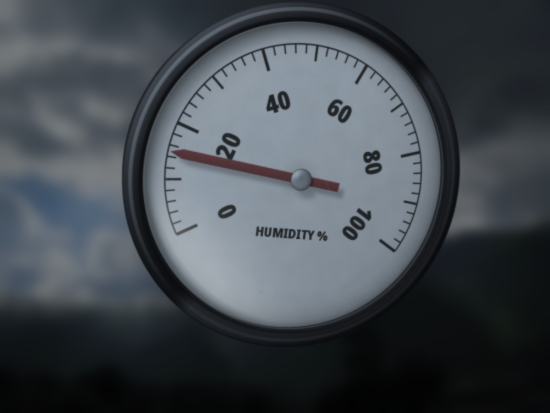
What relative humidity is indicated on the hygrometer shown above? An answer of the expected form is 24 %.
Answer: 15 %
